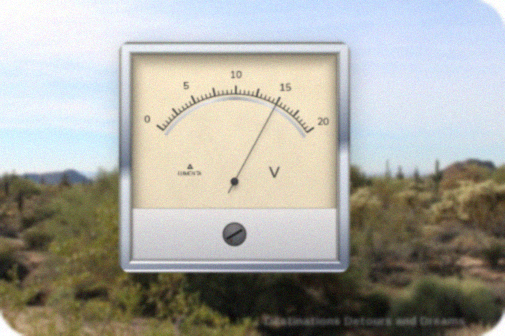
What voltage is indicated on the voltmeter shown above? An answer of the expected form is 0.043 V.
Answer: 15 V
